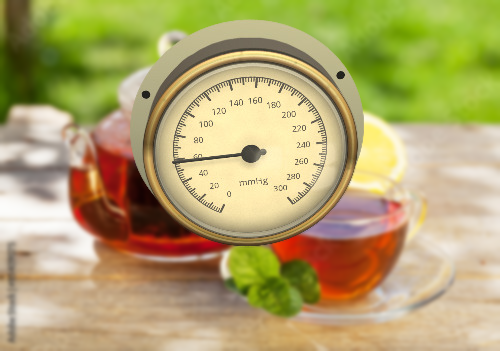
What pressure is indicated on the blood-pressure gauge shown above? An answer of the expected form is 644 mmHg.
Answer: 60 mmHg
